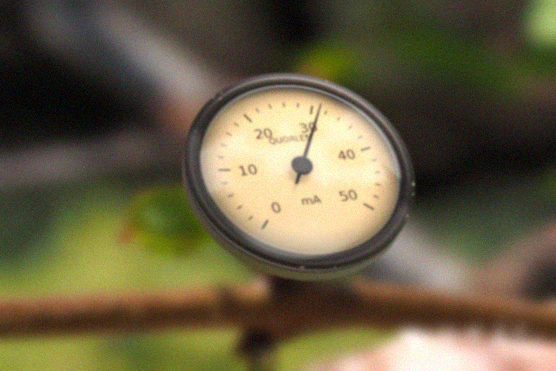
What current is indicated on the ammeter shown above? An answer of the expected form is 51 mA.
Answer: 31 mA
